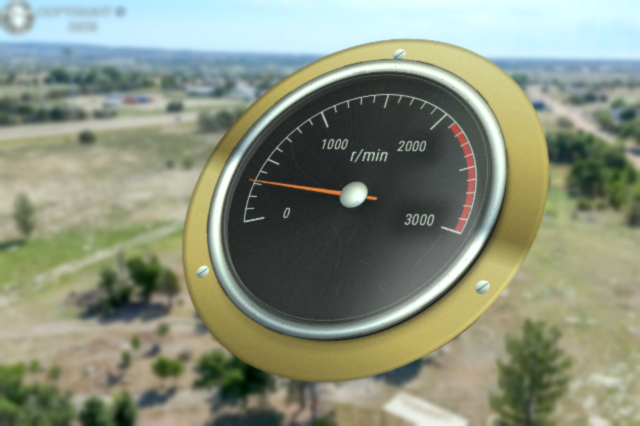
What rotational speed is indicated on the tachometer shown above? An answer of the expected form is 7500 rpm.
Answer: 300 rpm
